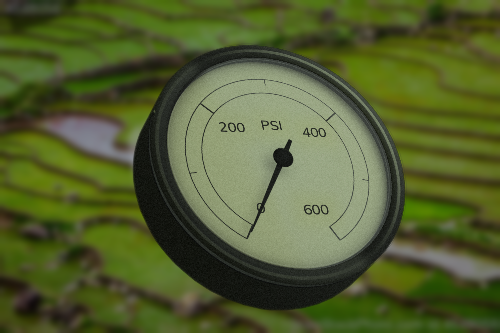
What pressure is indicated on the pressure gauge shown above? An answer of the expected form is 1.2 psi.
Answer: 0 psi
